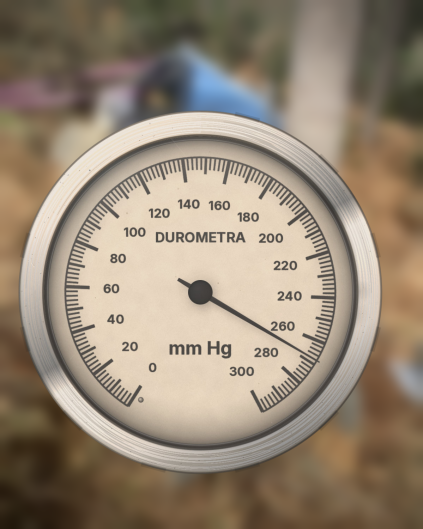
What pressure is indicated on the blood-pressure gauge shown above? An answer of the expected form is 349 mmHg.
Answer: 268 mmHg
